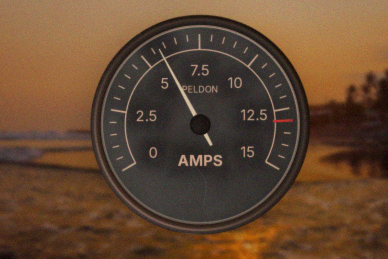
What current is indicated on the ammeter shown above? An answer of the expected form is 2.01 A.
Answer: 5.75 A
